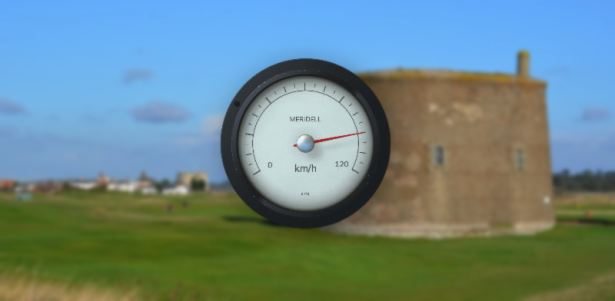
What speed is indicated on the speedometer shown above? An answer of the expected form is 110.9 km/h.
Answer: 100 km/h
